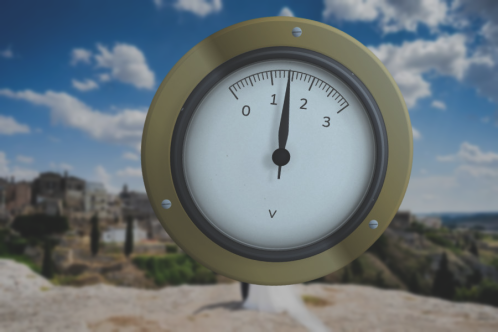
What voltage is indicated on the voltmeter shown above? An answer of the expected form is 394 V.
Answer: 1.4 V
